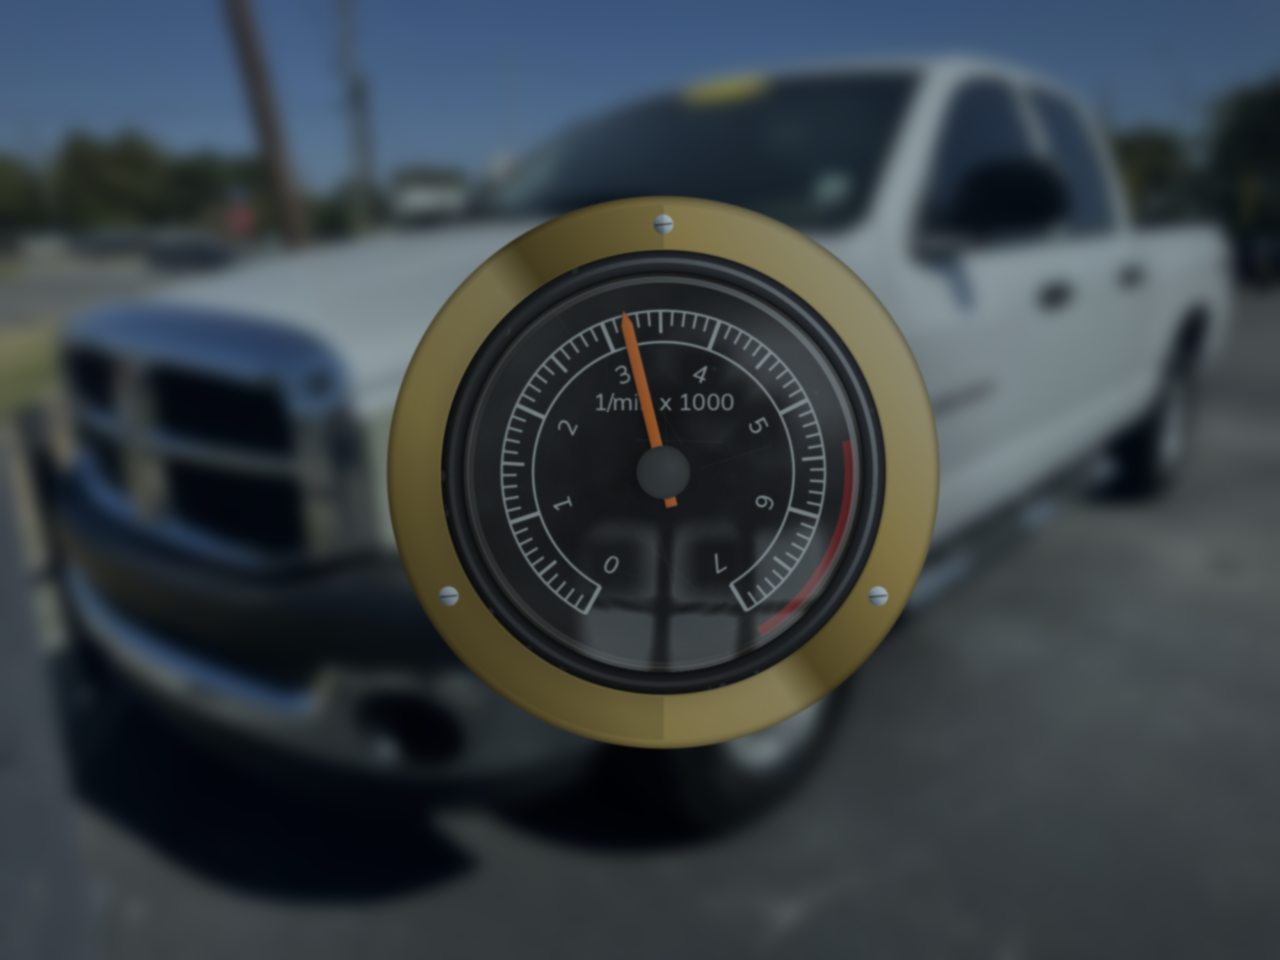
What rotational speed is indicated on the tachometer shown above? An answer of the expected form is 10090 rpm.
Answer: 3200 rpm
